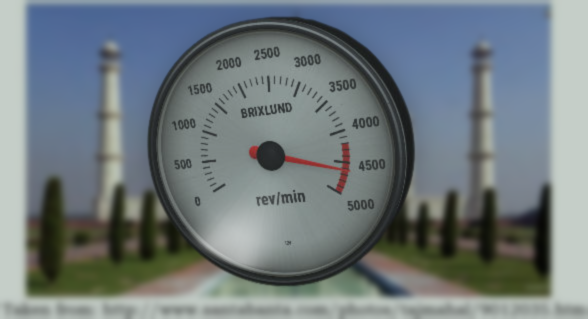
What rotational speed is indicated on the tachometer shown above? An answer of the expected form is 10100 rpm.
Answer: 4600 rpm
